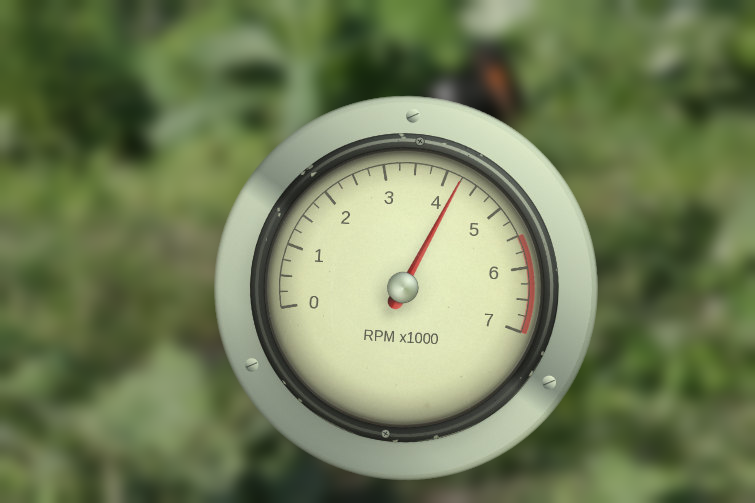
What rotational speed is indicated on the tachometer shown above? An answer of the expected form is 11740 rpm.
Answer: 4250 rpm
